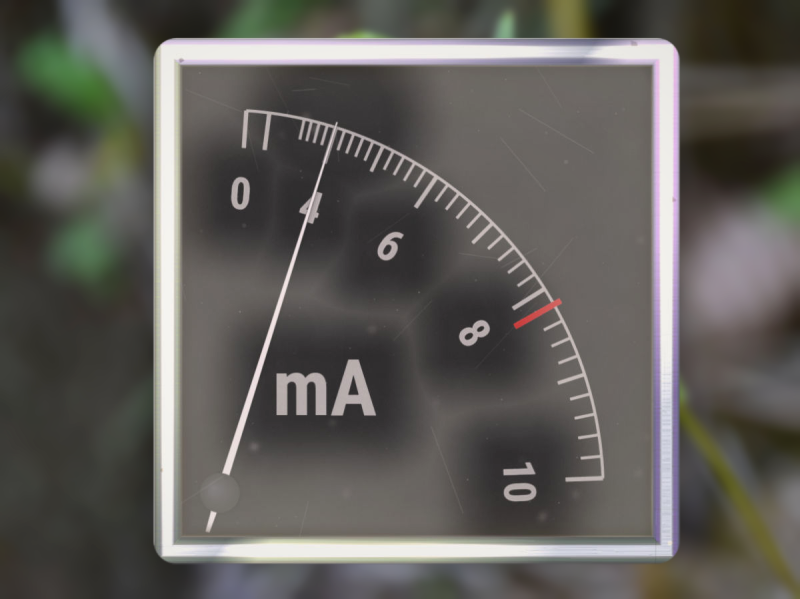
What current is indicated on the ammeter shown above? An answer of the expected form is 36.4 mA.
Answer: 4 mA
